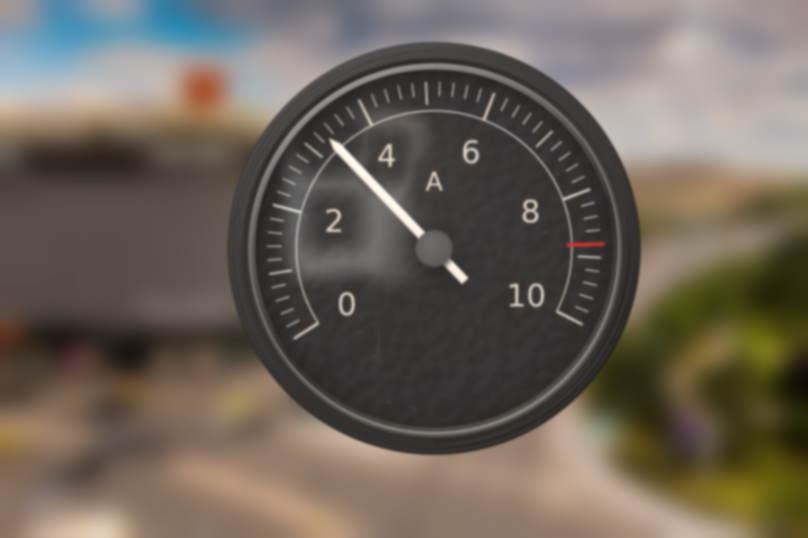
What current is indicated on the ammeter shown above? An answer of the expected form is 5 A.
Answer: 3.3 A
